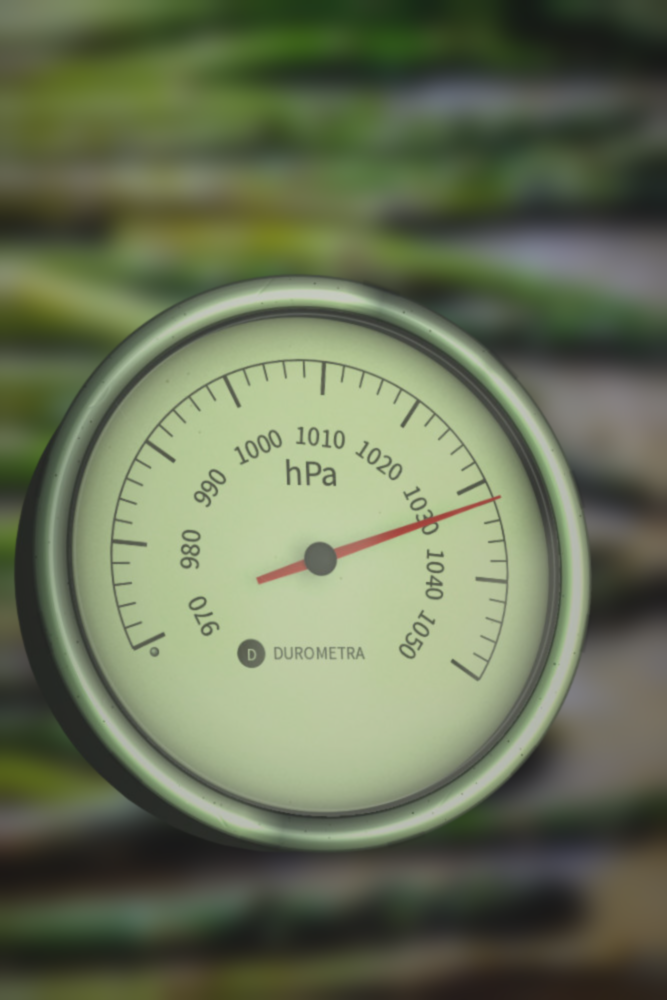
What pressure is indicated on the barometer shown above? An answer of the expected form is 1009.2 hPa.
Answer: 1032 hPa
